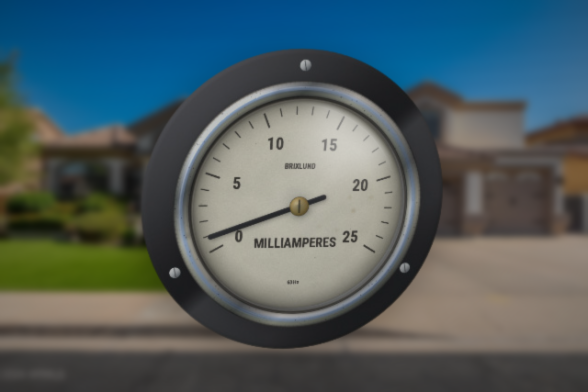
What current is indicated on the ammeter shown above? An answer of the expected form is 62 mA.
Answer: 1 mA
